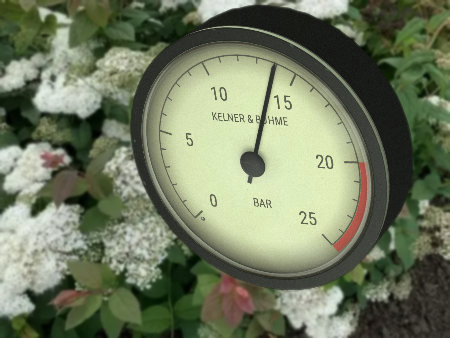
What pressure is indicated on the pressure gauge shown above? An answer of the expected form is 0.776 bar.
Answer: 14 bar
